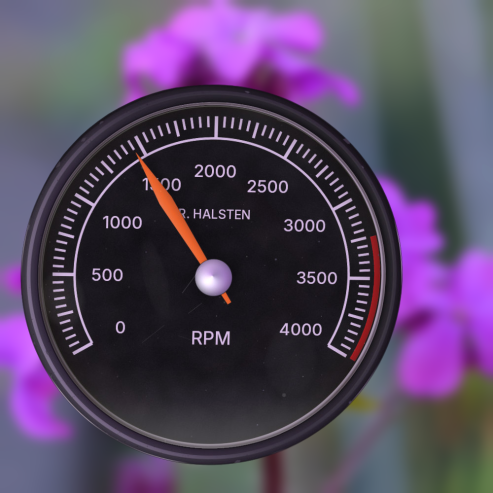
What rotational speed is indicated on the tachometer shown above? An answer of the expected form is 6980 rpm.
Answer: 1450 rpm
